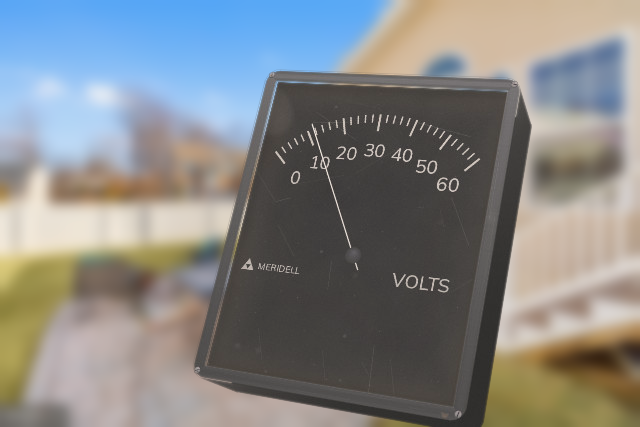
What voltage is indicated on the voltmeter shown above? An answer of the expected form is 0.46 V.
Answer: 12 V
